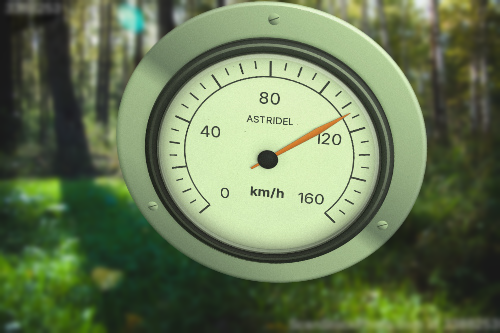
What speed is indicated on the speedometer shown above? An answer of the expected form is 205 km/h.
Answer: 112.5 km/h
